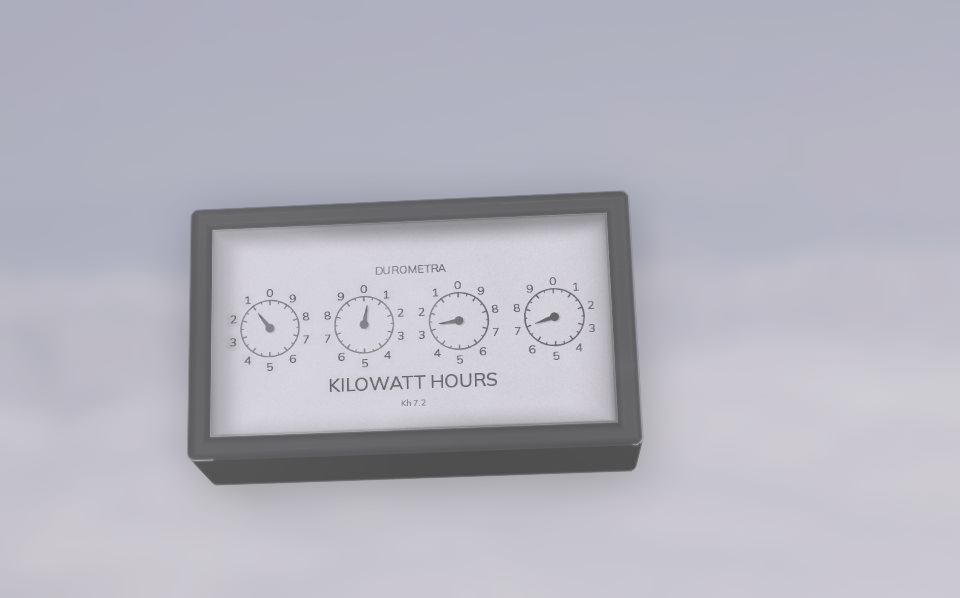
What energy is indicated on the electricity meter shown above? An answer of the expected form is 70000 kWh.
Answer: 1027 kWh
